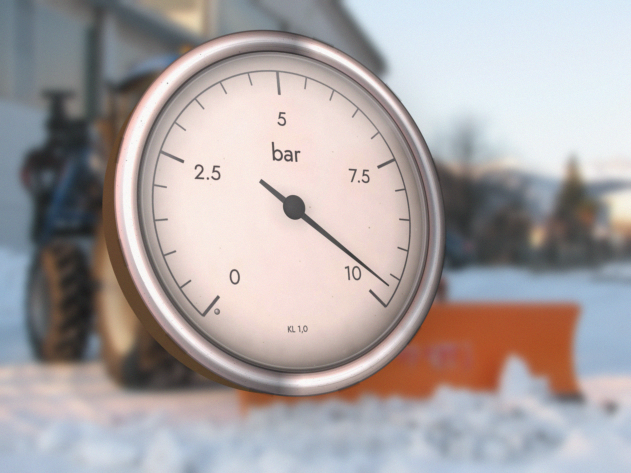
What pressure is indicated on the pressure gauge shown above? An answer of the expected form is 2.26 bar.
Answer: 9.75 bar
